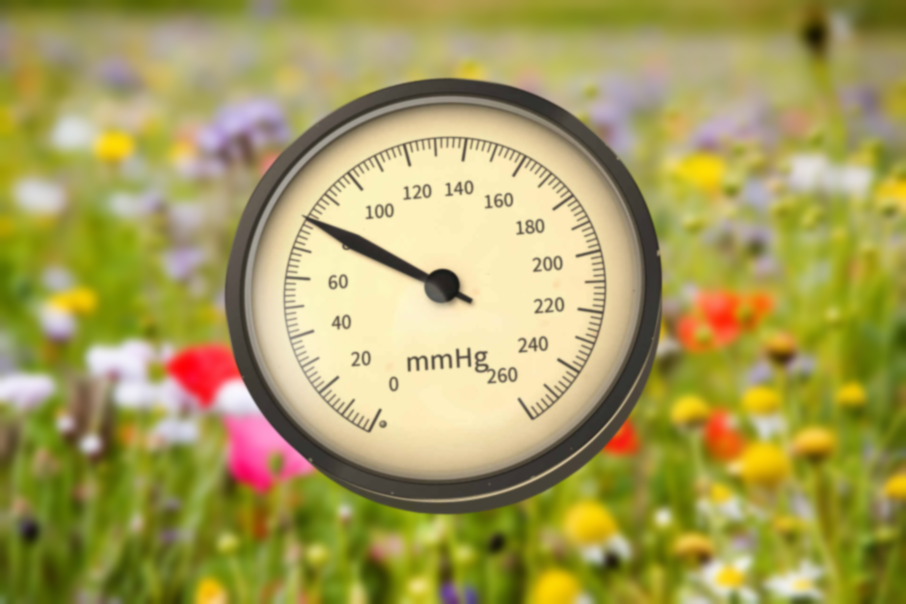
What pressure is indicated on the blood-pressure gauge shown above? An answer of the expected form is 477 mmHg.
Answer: 80 mmHg
